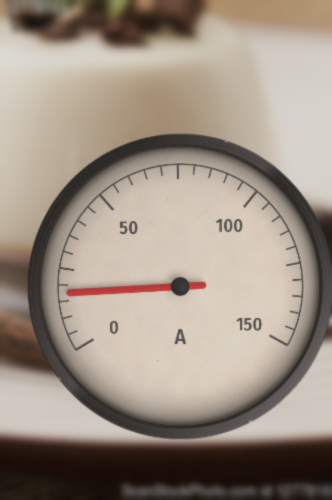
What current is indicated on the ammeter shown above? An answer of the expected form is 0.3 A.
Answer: 17.5 A
